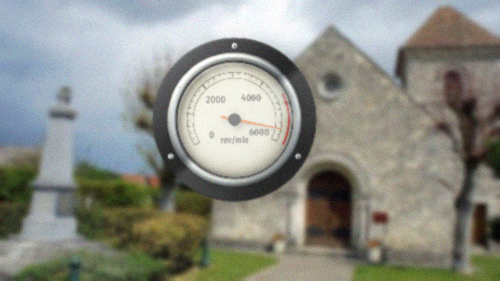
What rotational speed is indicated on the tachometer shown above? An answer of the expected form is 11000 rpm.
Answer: 5600 rpm
